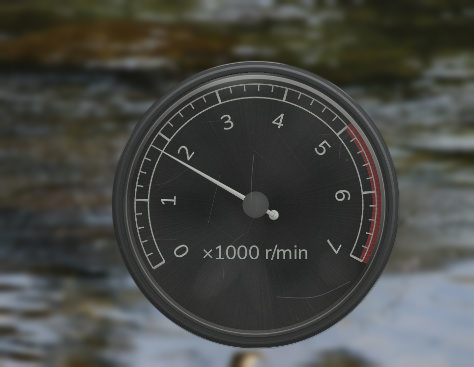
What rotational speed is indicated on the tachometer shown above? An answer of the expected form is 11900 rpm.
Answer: 1800 rpm
